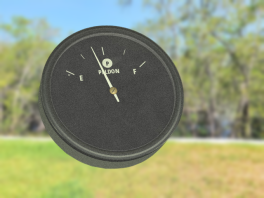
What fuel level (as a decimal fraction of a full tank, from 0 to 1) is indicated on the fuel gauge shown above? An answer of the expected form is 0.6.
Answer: 0.375
